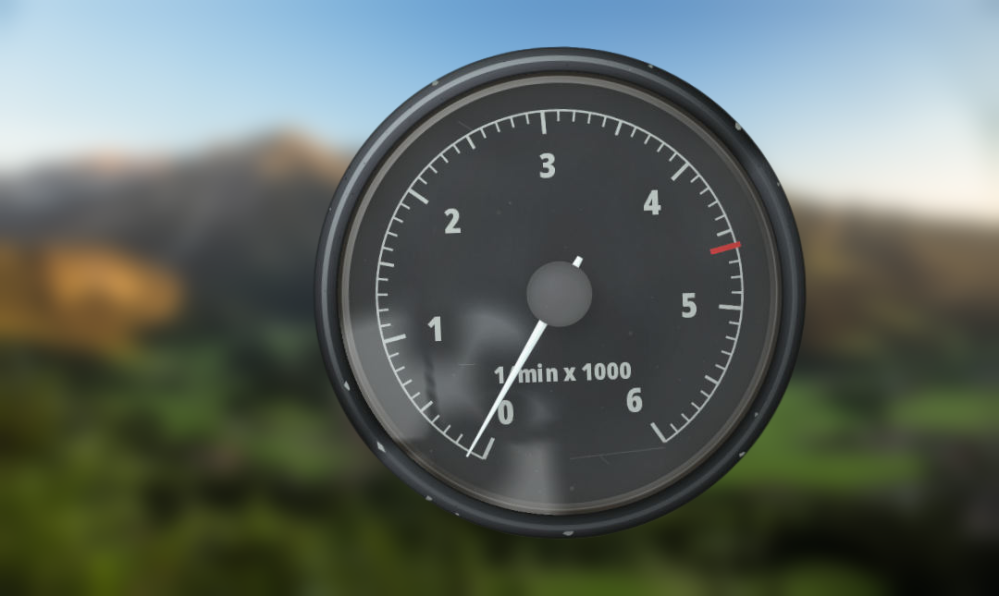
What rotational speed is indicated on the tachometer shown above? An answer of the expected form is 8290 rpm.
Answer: 100 rpm
